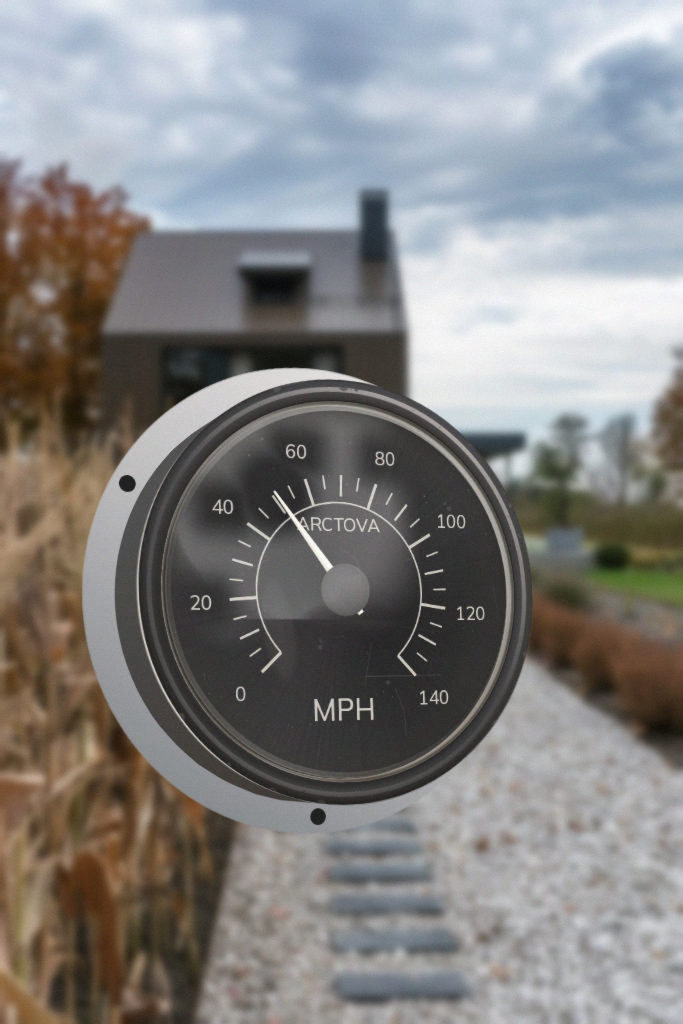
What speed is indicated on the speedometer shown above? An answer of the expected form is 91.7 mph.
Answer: 50 mph
